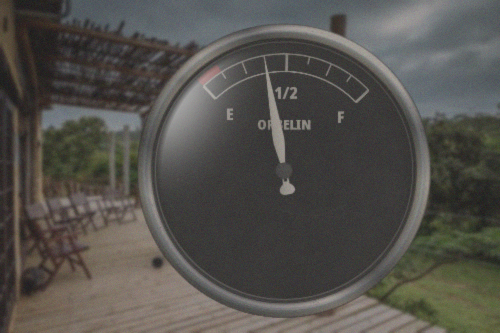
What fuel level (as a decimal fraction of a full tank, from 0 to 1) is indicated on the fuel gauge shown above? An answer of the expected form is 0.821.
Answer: 0.375
